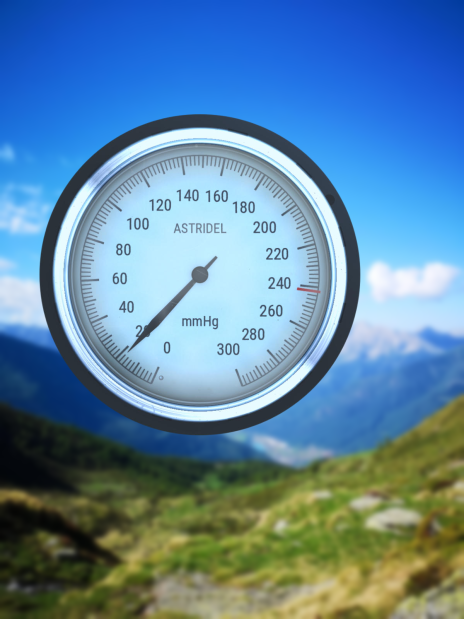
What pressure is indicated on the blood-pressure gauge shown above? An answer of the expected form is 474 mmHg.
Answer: 18 mmHg
